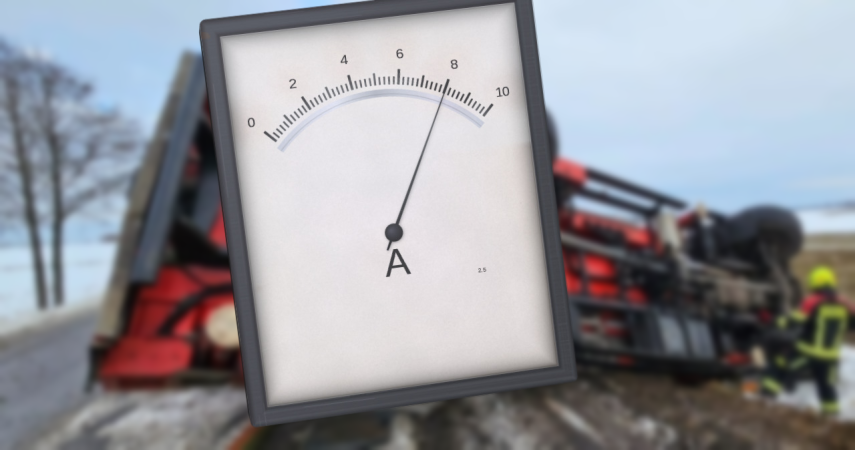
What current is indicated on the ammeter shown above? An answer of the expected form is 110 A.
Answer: 8 A
